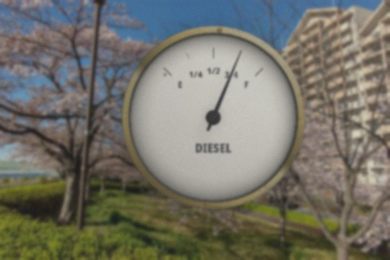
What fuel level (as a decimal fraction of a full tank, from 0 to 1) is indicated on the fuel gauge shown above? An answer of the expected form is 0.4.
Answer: 0.75
